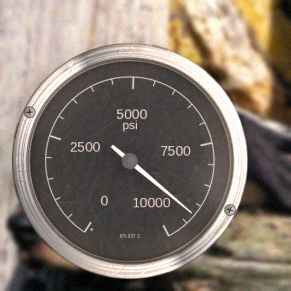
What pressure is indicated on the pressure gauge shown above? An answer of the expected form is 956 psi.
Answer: 9250 psi
